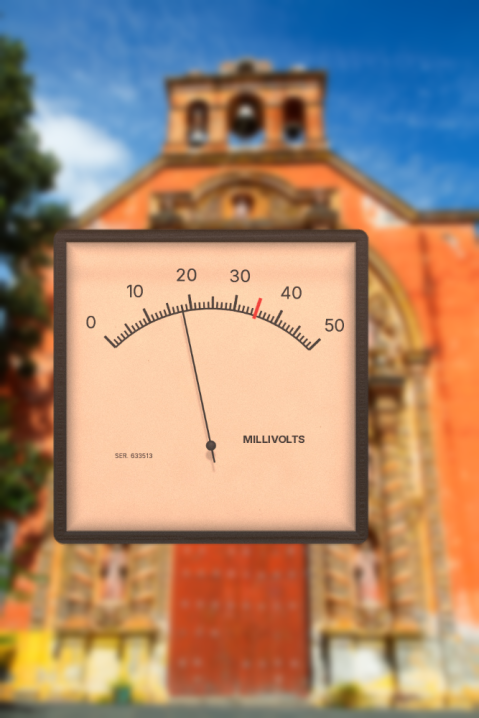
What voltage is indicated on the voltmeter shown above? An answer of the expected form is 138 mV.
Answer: 18 mV
